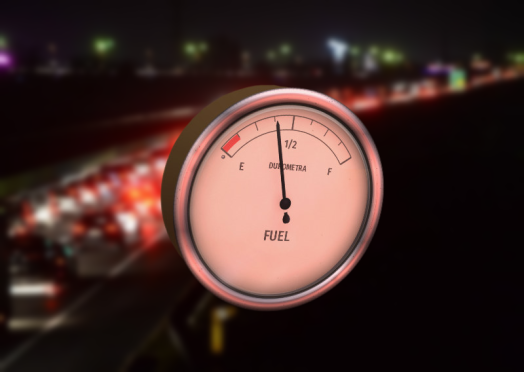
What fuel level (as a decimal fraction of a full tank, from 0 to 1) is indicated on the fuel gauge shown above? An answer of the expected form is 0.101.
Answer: 0.375
